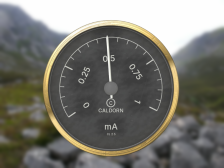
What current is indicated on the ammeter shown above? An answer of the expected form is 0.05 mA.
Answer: 0.5 mA
